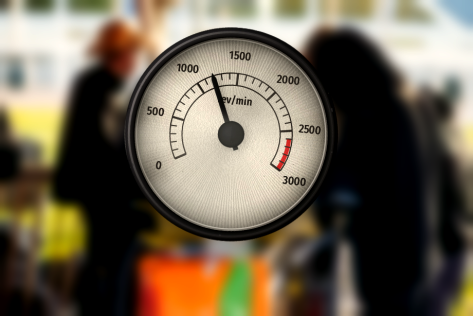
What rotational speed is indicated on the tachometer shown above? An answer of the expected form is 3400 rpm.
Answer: 1200 rpm
